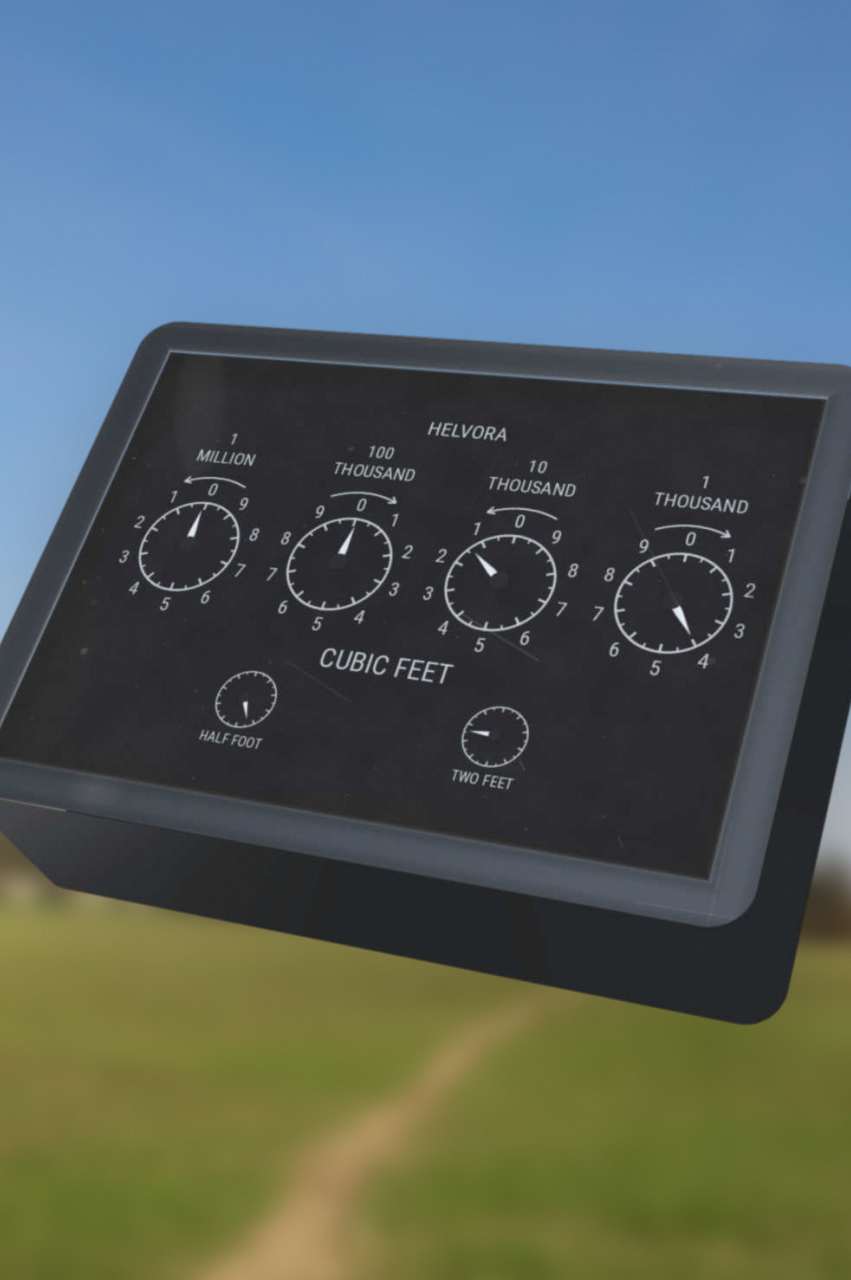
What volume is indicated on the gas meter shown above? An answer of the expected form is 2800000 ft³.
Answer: 1400 ft³
